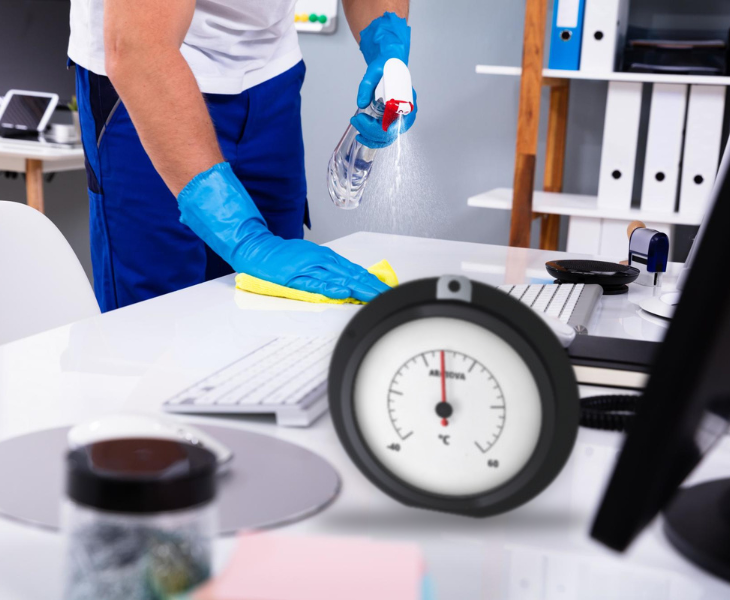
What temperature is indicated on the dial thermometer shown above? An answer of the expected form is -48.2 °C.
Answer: 8 °C
